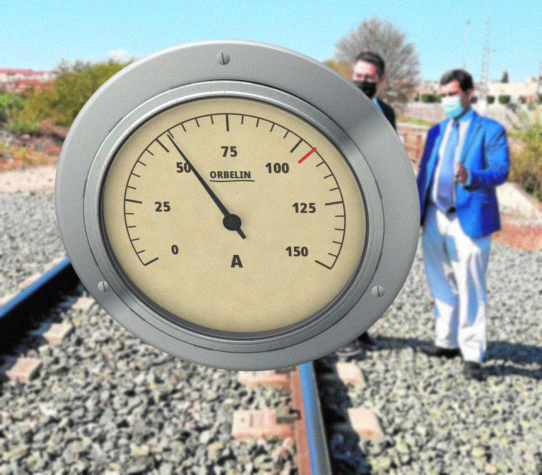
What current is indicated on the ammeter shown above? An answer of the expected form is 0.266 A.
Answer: 55 A
